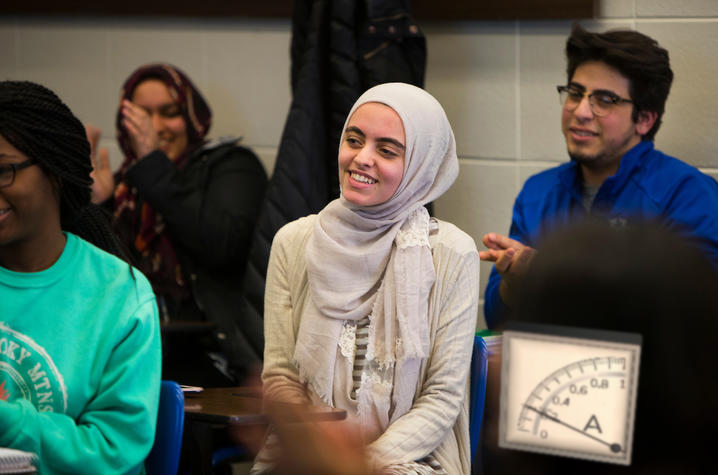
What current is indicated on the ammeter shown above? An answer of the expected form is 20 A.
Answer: 0.2 A
